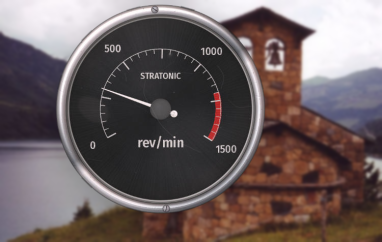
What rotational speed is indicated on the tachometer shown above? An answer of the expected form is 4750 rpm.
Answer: 300 rpm
